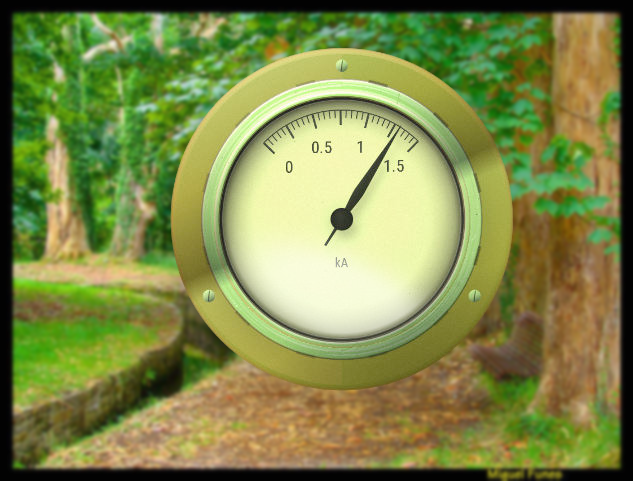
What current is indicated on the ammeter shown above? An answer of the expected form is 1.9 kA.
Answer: 1.3 kA
